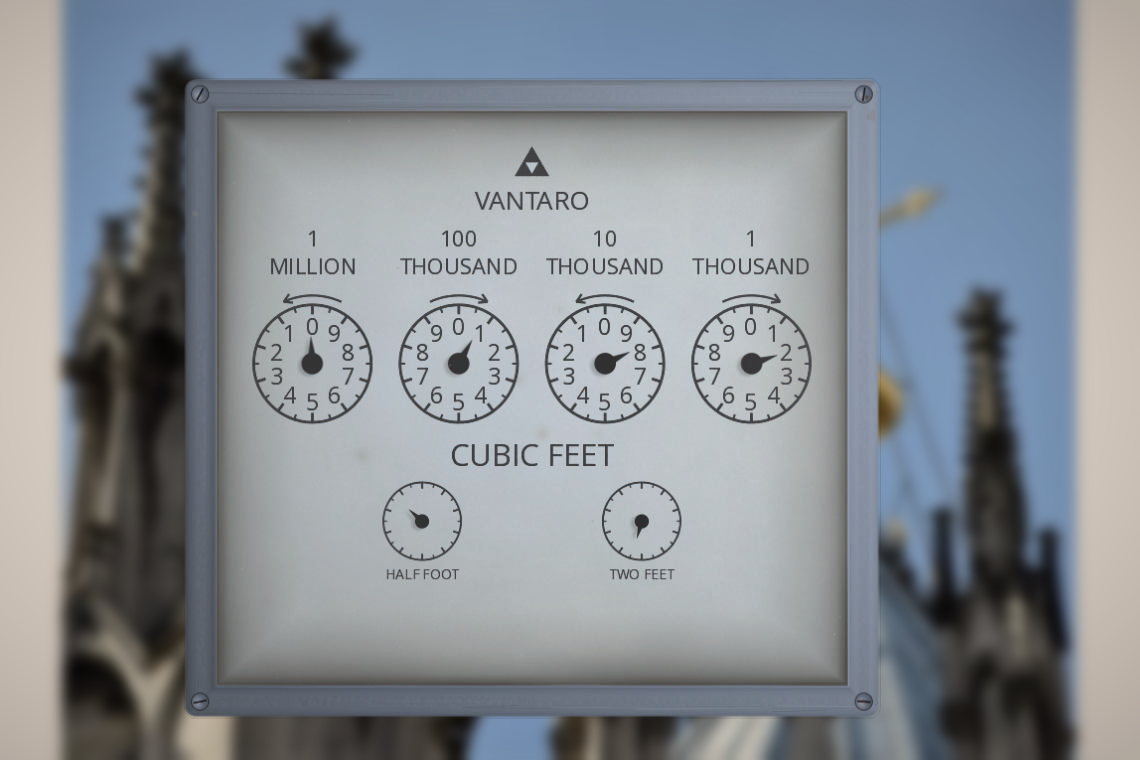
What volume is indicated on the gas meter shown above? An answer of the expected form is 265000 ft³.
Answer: 8200 ft³
